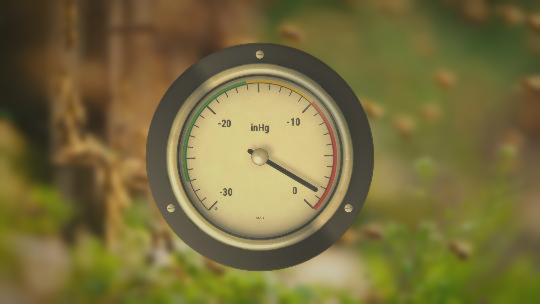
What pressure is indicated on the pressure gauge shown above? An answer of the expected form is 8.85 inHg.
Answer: -1.5 inHg
